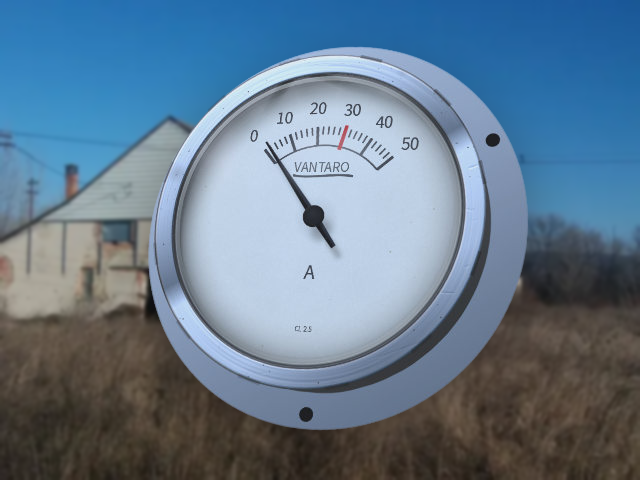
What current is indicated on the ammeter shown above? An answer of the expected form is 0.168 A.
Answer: 2 A
